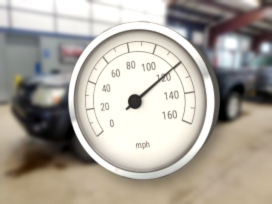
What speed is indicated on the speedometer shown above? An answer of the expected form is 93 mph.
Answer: 120 mph
